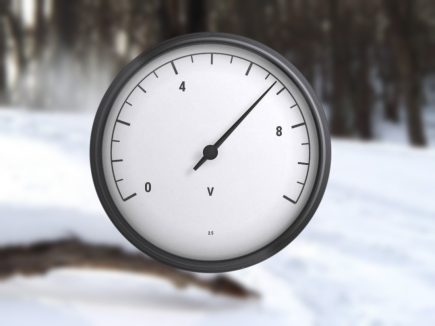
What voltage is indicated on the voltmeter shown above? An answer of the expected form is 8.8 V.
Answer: 6.75 V
